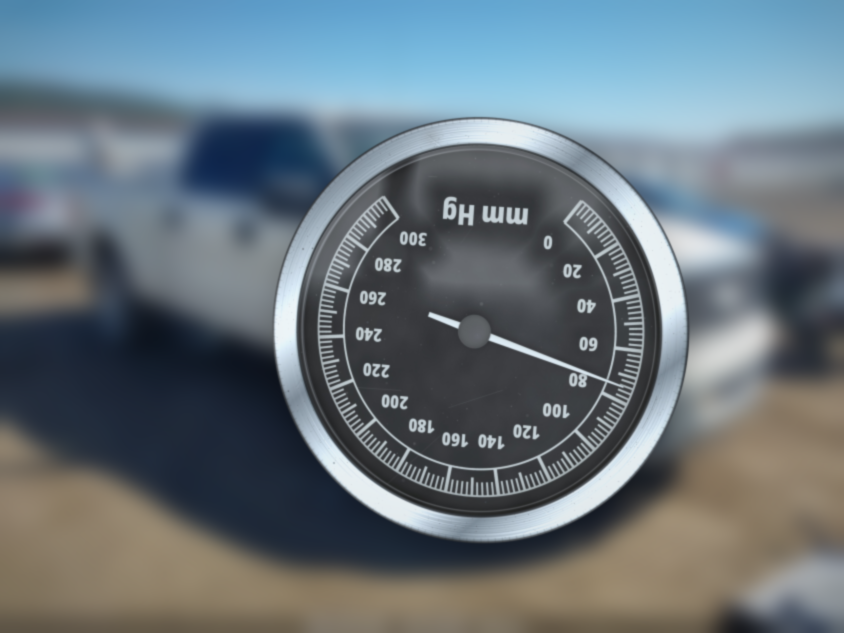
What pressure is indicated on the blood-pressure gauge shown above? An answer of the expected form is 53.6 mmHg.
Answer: 74 mmHg
